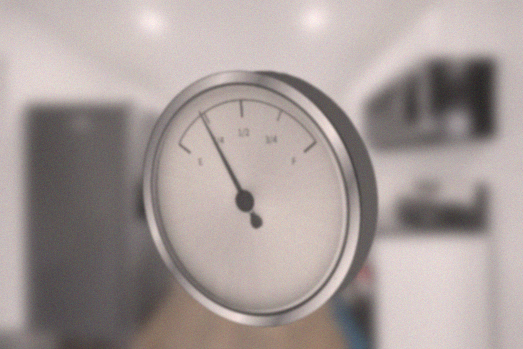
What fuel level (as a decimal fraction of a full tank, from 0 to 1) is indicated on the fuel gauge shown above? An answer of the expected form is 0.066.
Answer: 0.25
